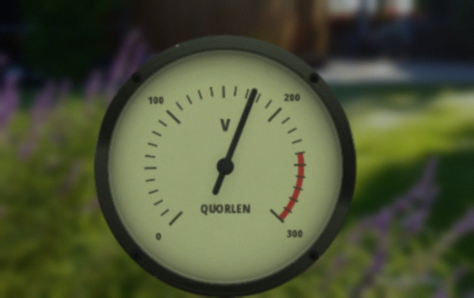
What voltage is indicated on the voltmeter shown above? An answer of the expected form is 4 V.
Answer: 175 V
